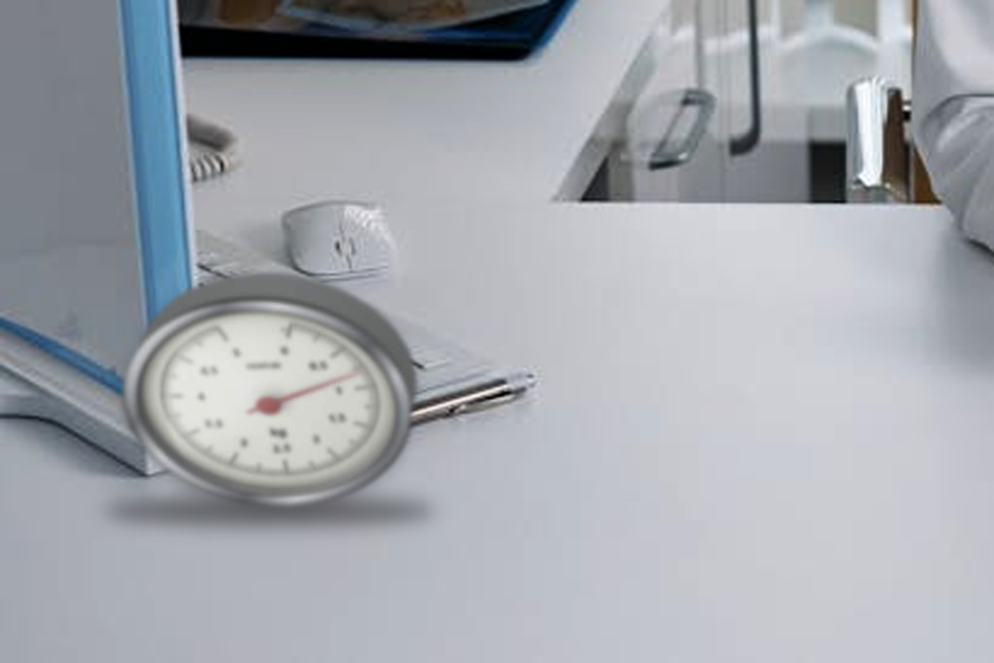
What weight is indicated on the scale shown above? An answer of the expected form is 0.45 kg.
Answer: 0.75 kg
